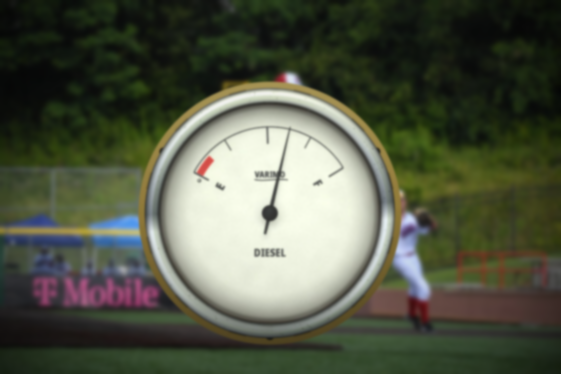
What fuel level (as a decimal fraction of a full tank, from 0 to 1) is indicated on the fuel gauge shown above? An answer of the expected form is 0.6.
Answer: 0.625
